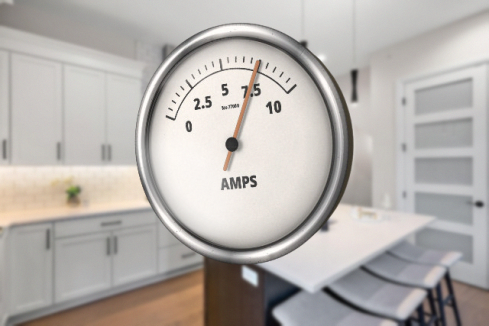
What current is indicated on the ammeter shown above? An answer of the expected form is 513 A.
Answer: 7.5 A
